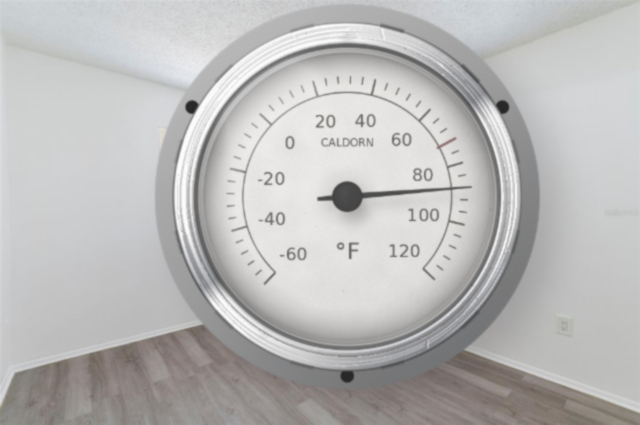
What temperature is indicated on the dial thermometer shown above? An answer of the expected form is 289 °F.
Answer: 88 °F
